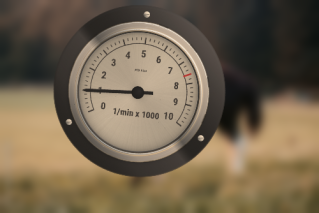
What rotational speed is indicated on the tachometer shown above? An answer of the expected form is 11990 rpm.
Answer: 1000 rpm
